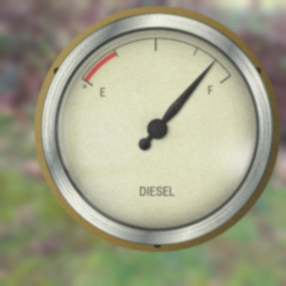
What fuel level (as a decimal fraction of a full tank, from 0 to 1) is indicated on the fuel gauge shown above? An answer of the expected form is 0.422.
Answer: 0.875
